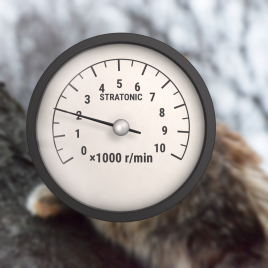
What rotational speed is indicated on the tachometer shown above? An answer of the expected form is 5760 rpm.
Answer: 2000 rpm
